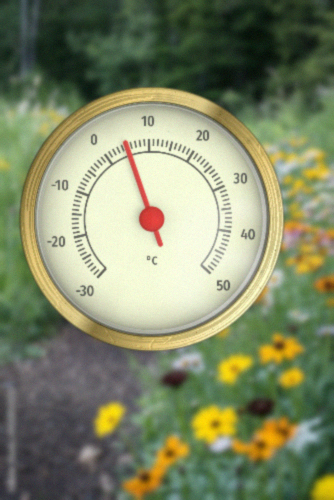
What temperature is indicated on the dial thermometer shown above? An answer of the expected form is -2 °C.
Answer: 5 °C
